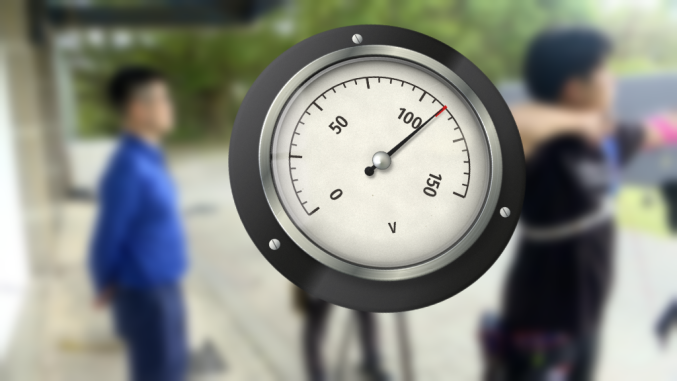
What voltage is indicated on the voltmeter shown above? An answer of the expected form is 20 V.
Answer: 110 V
